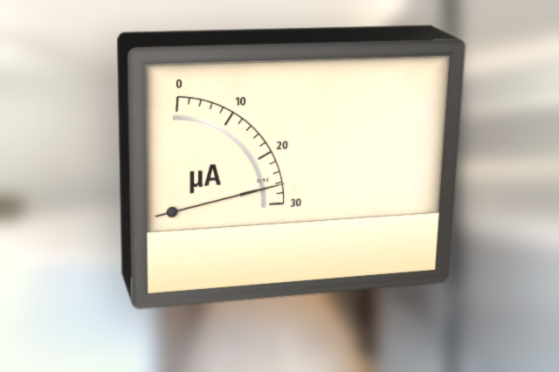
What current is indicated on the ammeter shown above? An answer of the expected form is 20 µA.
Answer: 26 µA
